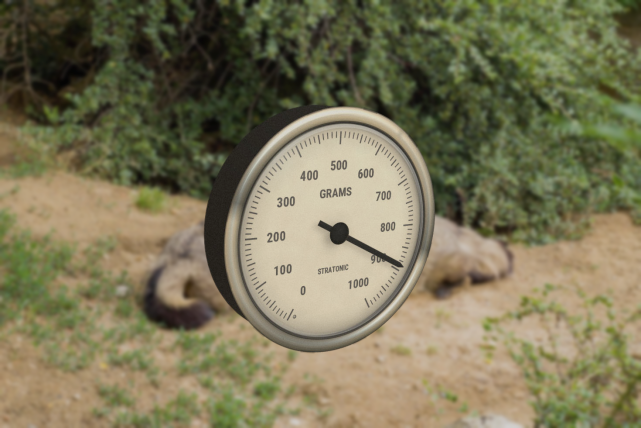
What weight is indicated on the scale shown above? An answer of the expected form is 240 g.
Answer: 890 g
